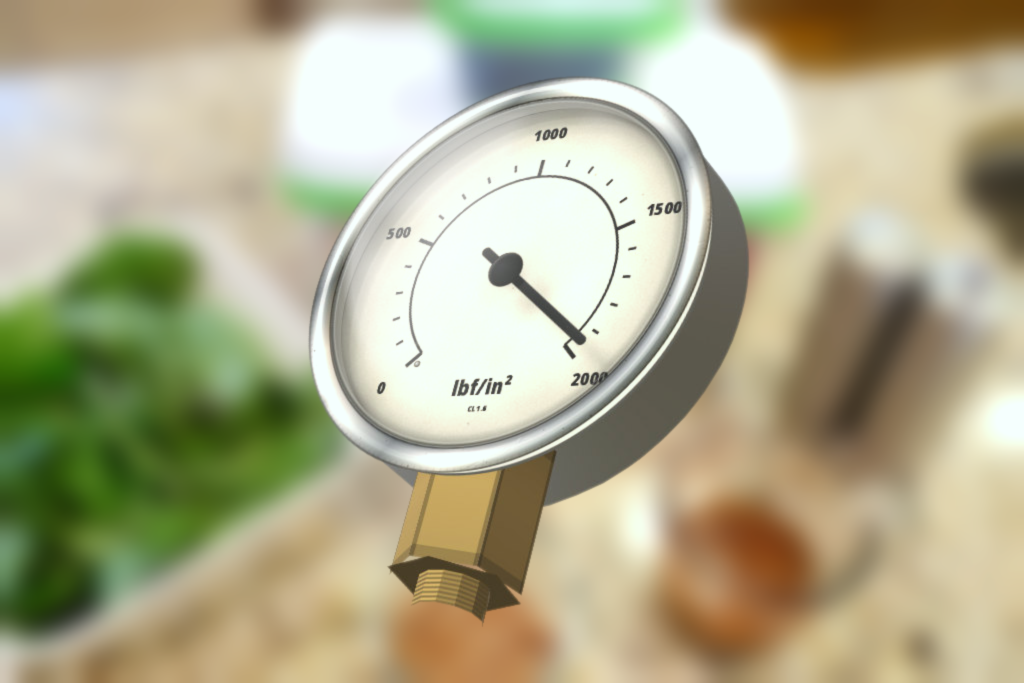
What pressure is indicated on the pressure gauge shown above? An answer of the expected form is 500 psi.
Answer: 1950 psi
